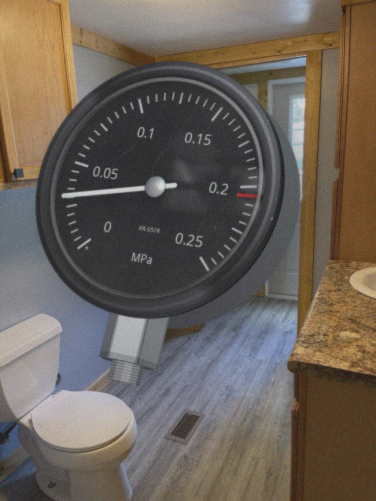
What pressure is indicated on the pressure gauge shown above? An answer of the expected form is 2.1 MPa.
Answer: 0.03 MPa
